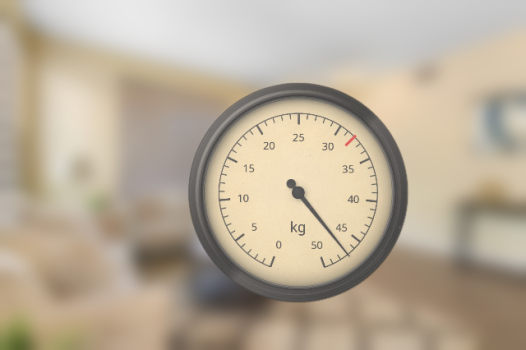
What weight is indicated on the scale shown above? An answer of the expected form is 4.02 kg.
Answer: 47 kg
